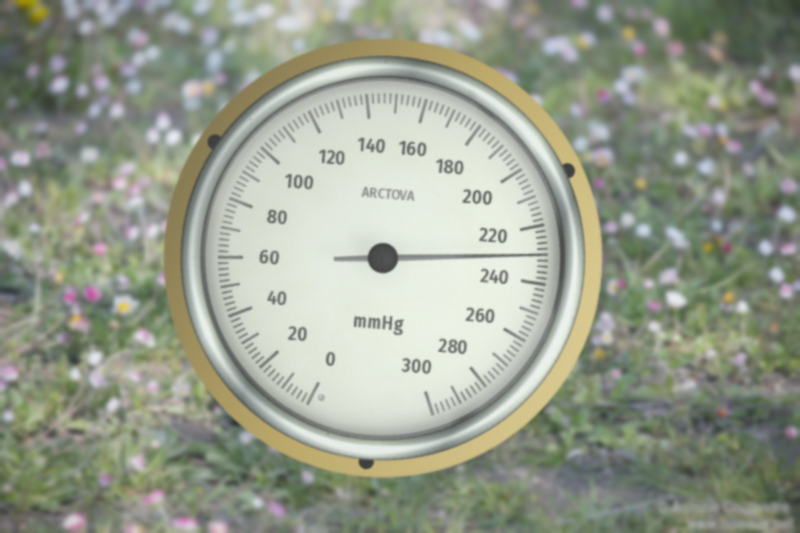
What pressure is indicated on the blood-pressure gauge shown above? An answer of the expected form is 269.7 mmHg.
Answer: 230 mmHg
